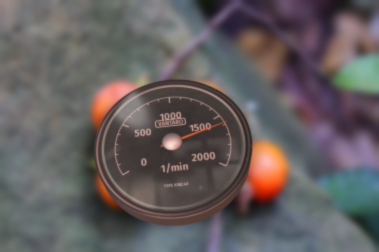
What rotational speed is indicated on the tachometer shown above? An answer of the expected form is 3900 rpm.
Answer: 1600 rpm
